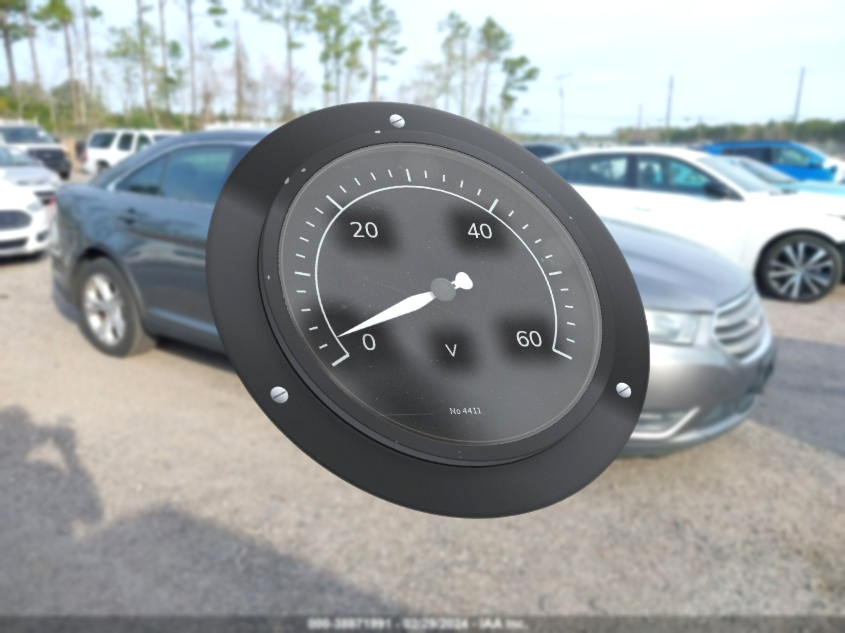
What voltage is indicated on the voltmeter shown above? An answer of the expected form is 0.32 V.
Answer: 2 V
